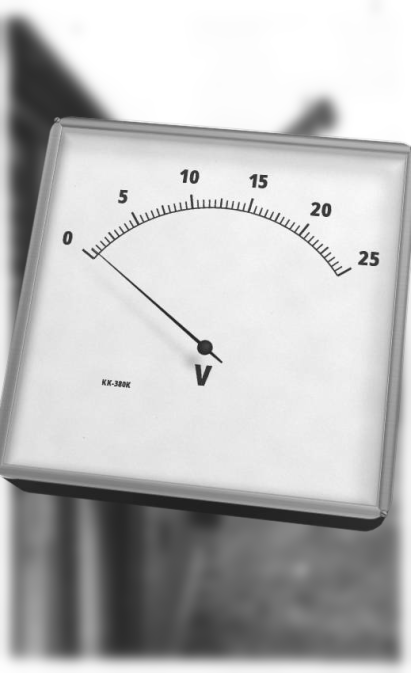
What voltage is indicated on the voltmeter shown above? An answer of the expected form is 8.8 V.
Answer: 0.5 V
